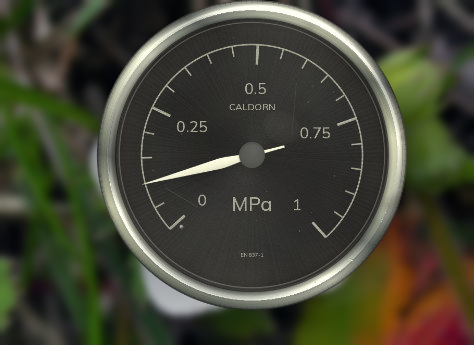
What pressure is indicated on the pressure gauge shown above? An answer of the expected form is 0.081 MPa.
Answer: 0.1 MPa
